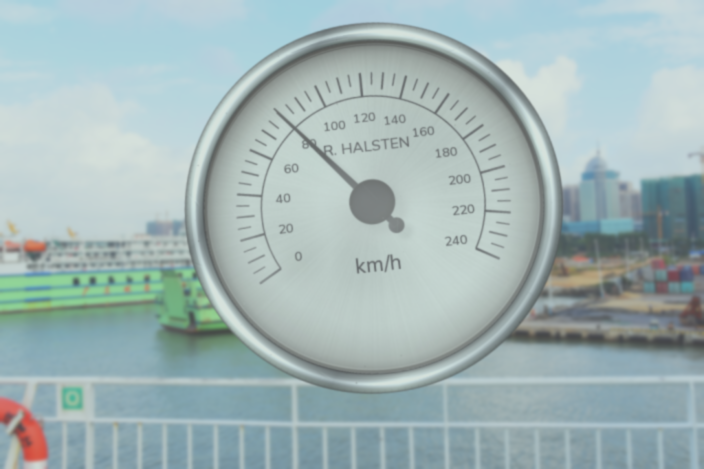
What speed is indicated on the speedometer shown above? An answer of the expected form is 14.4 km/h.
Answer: 80 km/h
